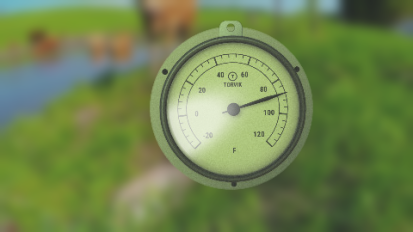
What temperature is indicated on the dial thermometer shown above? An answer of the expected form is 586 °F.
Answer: 88 °F
